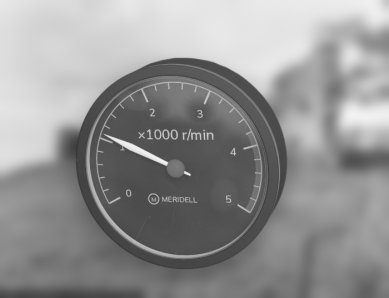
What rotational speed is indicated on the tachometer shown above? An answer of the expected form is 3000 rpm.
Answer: 1100 rpm
